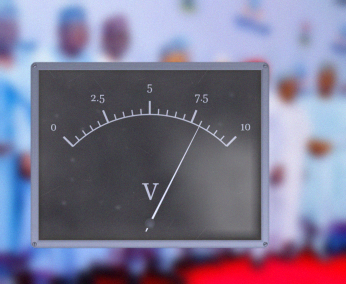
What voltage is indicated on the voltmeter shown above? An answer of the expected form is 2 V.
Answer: 8 V
